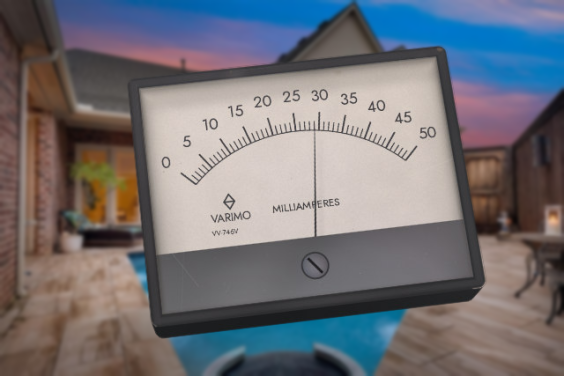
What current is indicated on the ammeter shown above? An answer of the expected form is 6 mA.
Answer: 29 mA
